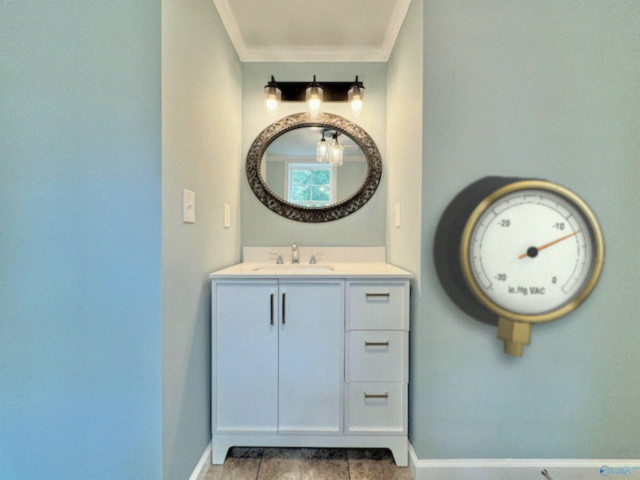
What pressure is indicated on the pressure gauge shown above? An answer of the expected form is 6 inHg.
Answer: -8 inHg
